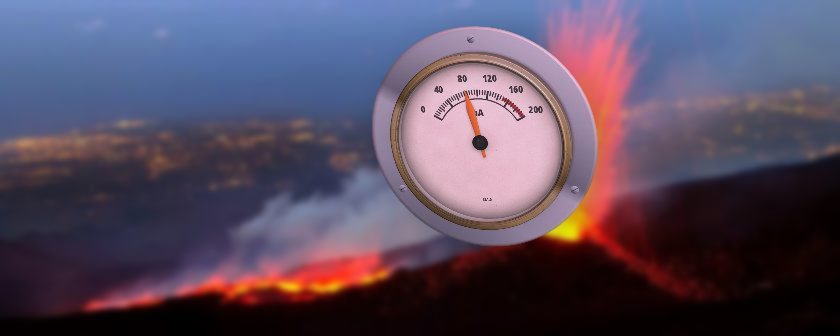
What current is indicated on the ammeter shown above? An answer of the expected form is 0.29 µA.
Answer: 80 µA
